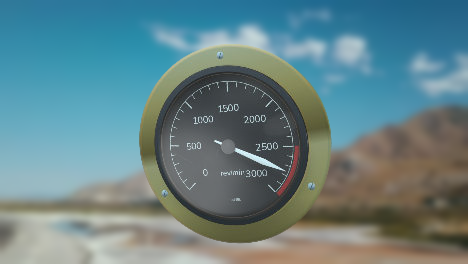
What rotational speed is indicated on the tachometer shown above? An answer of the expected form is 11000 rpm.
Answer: 2750 rpm
